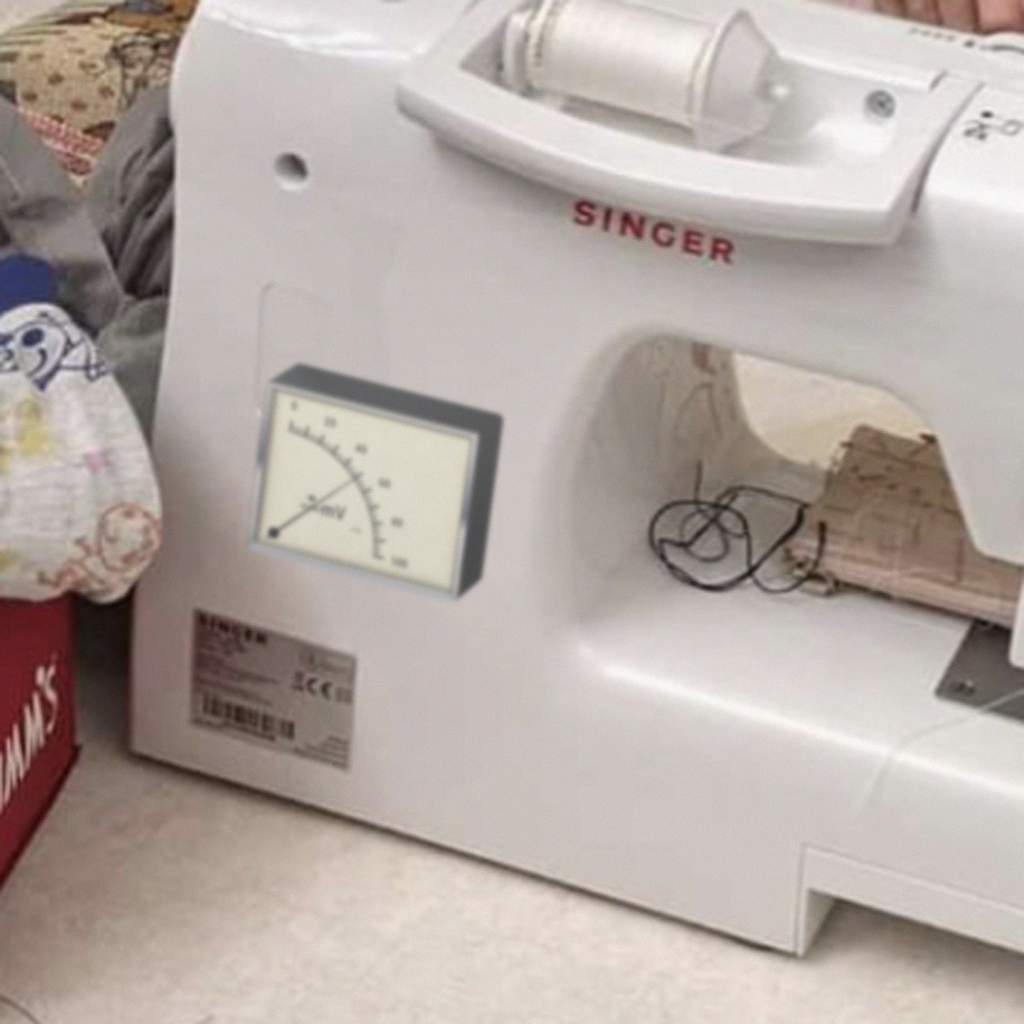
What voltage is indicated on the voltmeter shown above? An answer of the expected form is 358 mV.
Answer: 50 mV
